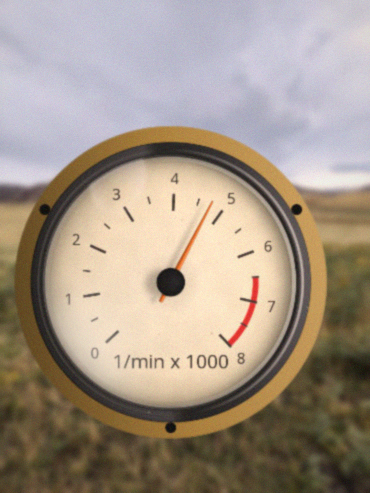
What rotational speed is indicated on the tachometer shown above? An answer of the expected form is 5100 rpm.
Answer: 4750 rpm
